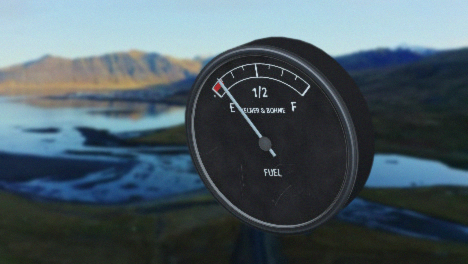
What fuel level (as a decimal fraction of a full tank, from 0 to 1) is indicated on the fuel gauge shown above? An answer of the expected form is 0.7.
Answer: 0.125
